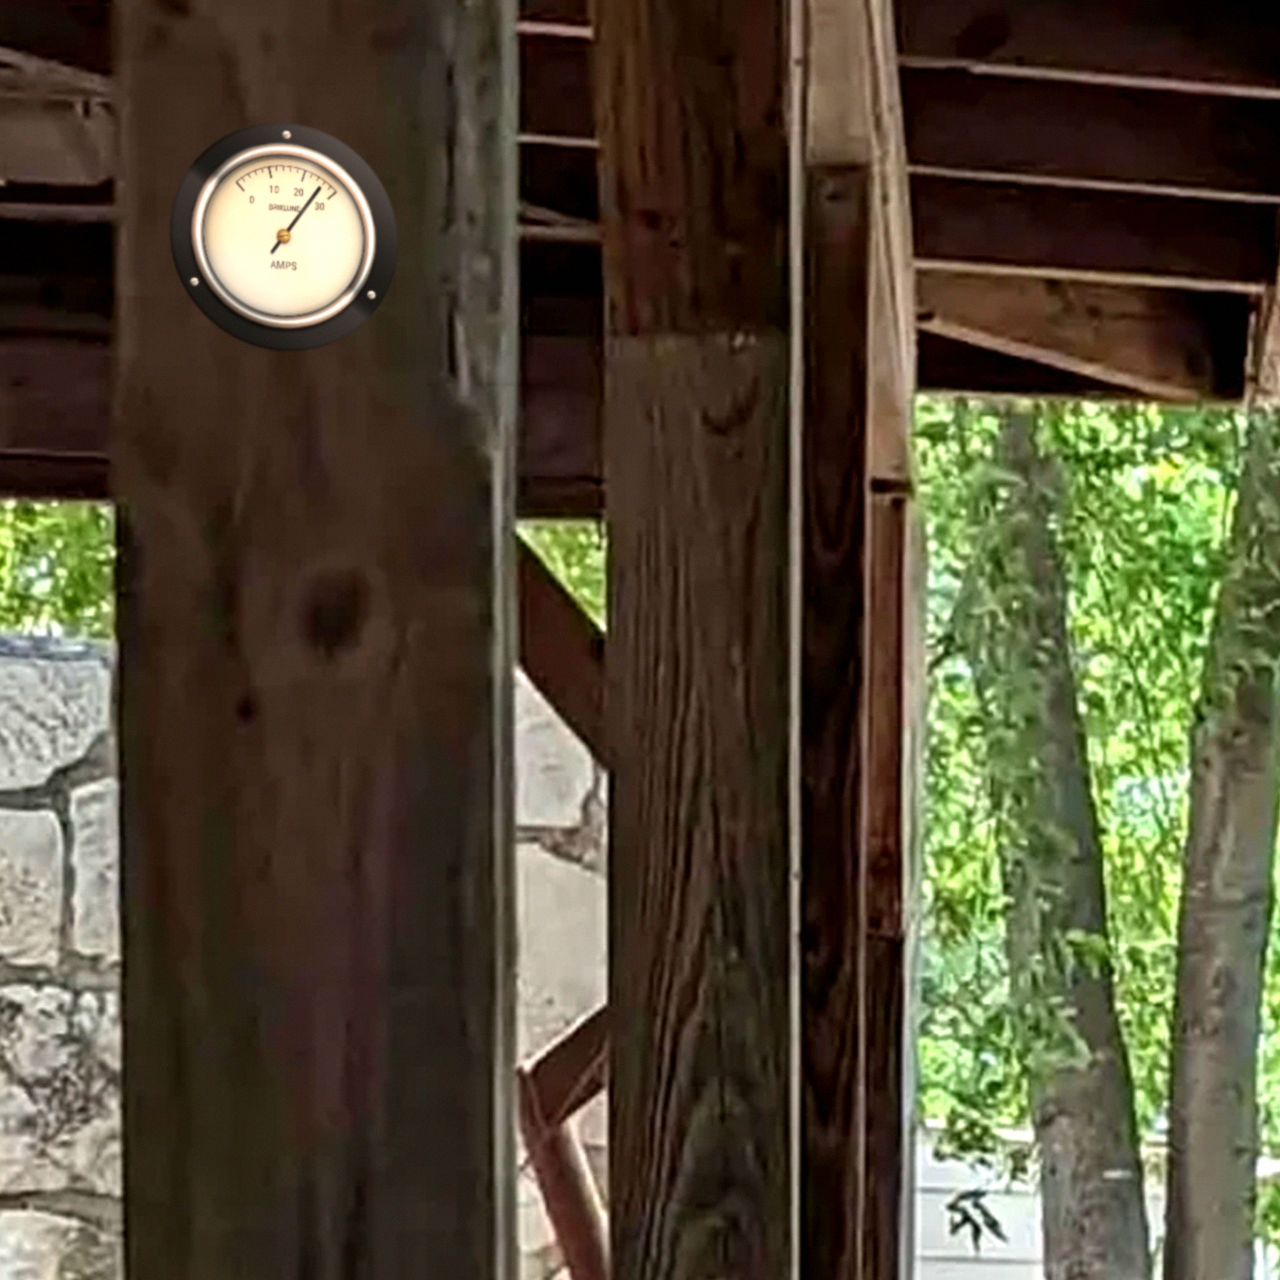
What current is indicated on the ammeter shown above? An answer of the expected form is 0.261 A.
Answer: 26 A
